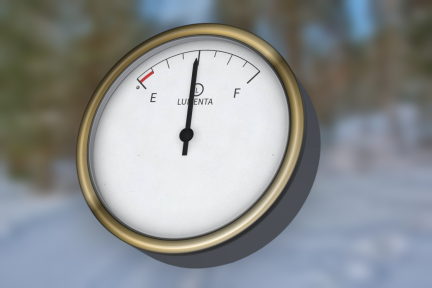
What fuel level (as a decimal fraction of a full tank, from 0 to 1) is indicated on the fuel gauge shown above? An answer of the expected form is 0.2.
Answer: 0.5
